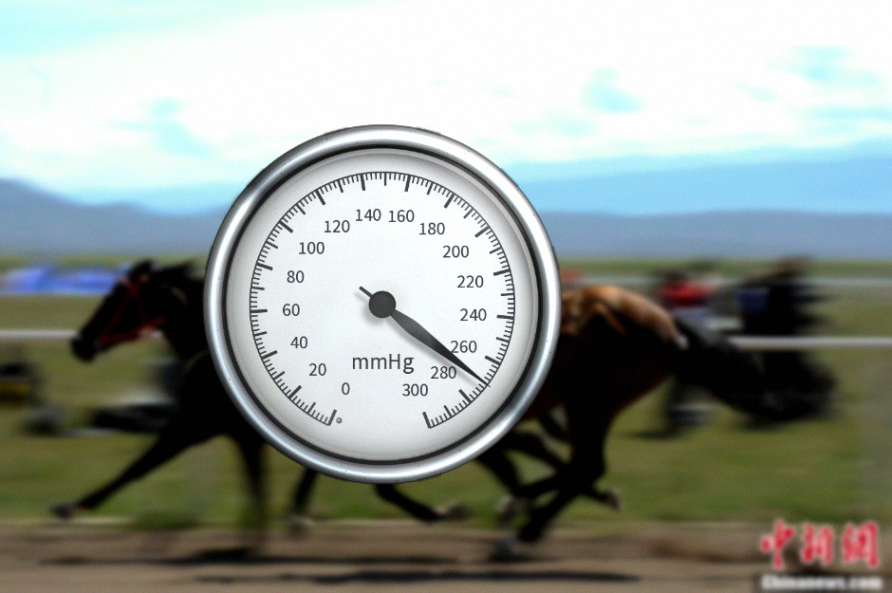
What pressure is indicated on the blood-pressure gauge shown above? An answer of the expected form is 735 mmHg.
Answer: 270 mmHg
